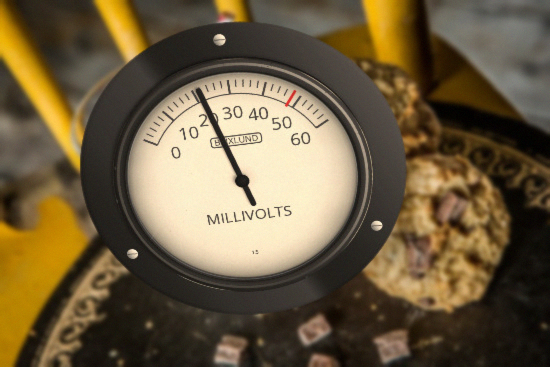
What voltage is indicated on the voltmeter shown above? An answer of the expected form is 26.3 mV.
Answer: 22 mV
